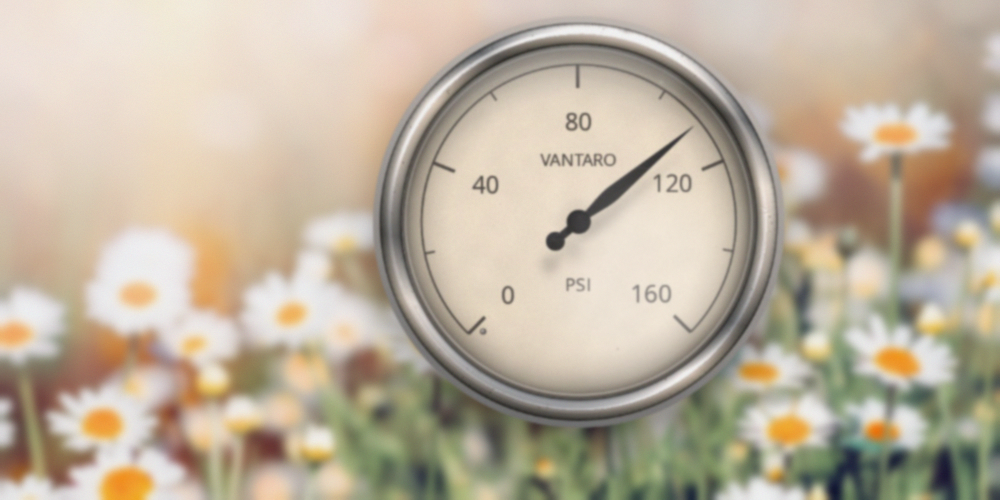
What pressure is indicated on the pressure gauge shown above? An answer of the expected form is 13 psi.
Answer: 110 psi
